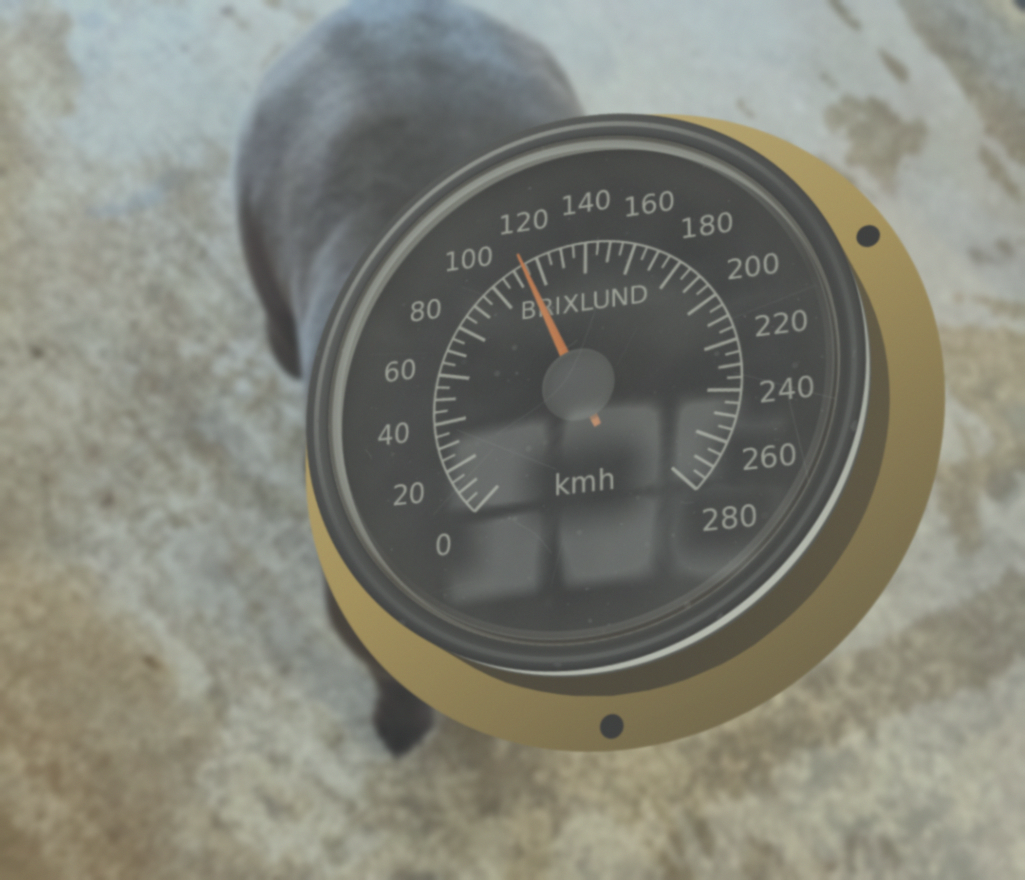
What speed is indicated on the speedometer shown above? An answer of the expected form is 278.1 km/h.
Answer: 115 km/h
